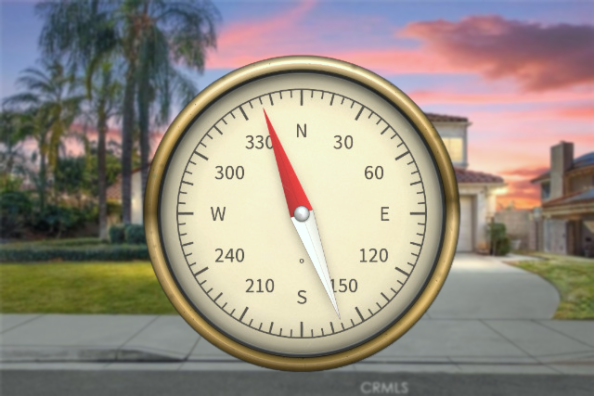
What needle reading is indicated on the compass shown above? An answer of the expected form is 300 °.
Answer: 340 °
